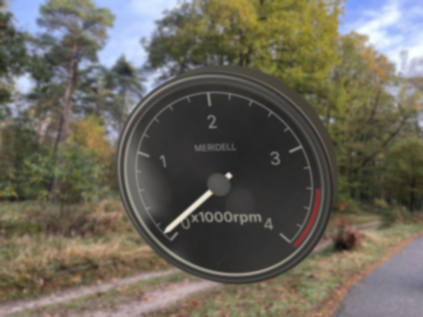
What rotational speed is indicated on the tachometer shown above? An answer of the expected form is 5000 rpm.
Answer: 100 rpm
